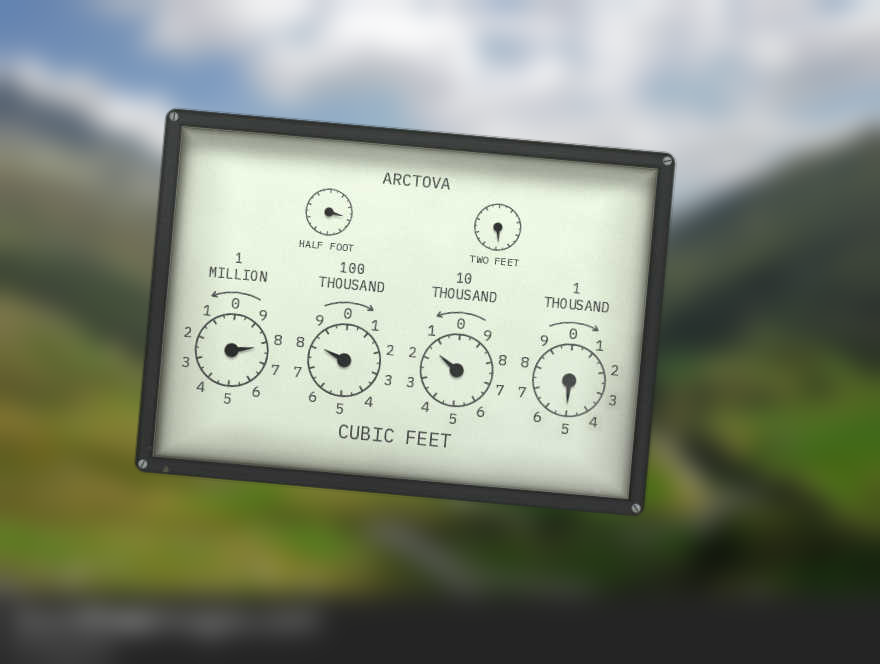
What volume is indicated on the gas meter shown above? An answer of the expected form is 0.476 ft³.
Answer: 781500 ft³
